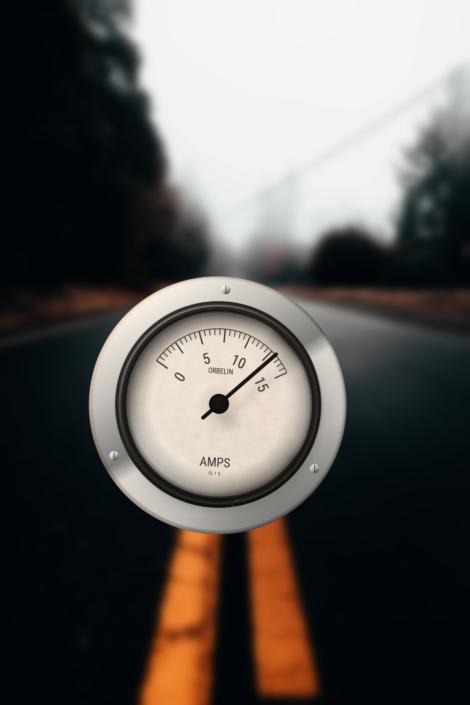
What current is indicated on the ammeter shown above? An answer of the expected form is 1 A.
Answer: 13 A
